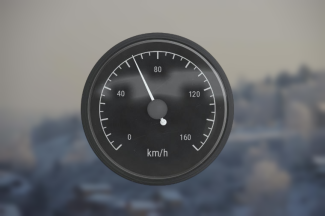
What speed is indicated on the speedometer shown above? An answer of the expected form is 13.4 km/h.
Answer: 65 km/h
